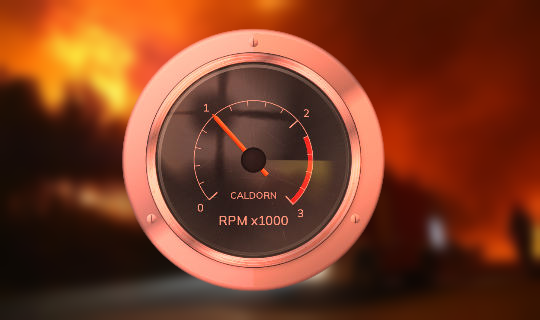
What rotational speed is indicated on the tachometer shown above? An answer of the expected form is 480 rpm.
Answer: 1000 rpm
